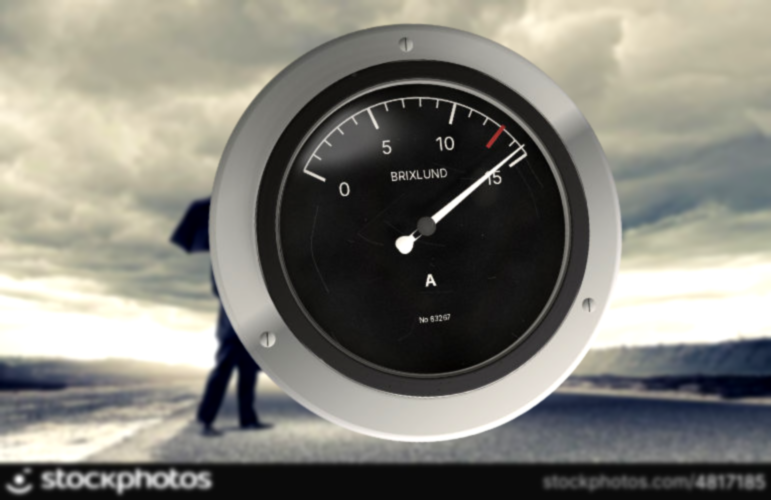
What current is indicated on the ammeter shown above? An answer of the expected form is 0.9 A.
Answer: 14.5 A
